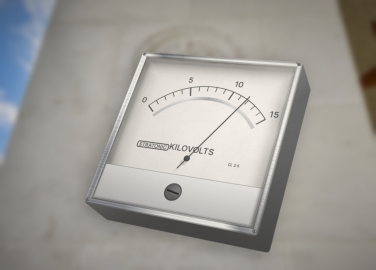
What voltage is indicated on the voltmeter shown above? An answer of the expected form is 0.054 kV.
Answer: 12 kV
